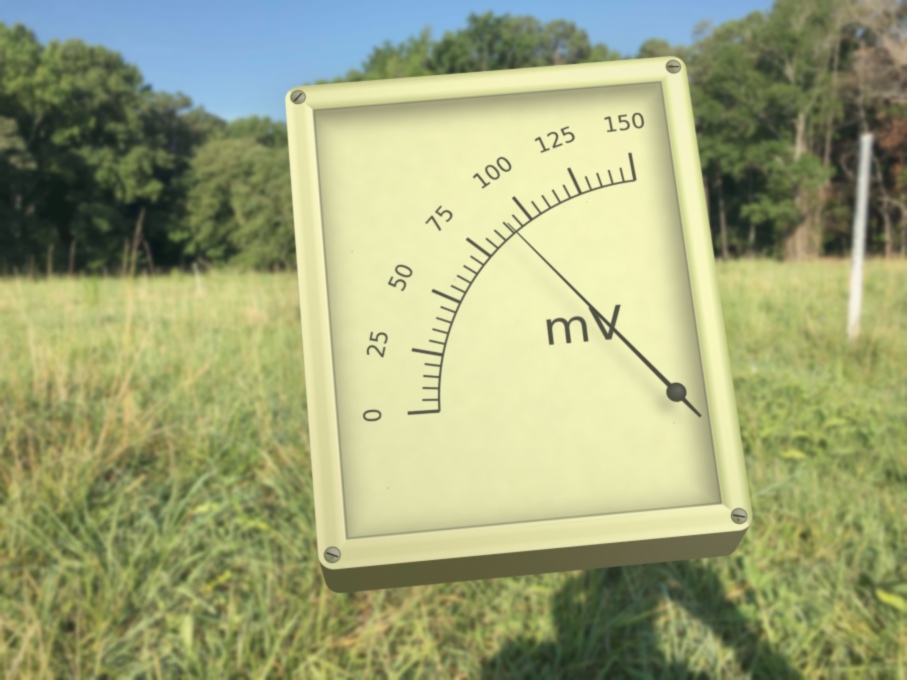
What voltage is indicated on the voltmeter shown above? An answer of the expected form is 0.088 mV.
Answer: 90 mV
